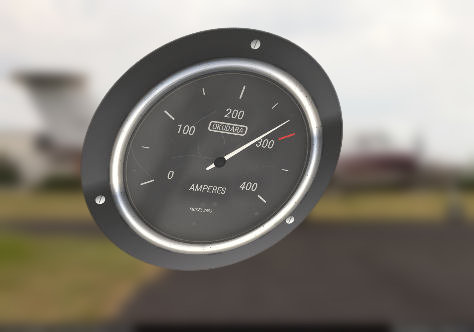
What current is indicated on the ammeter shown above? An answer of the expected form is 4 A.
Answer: 275 A
